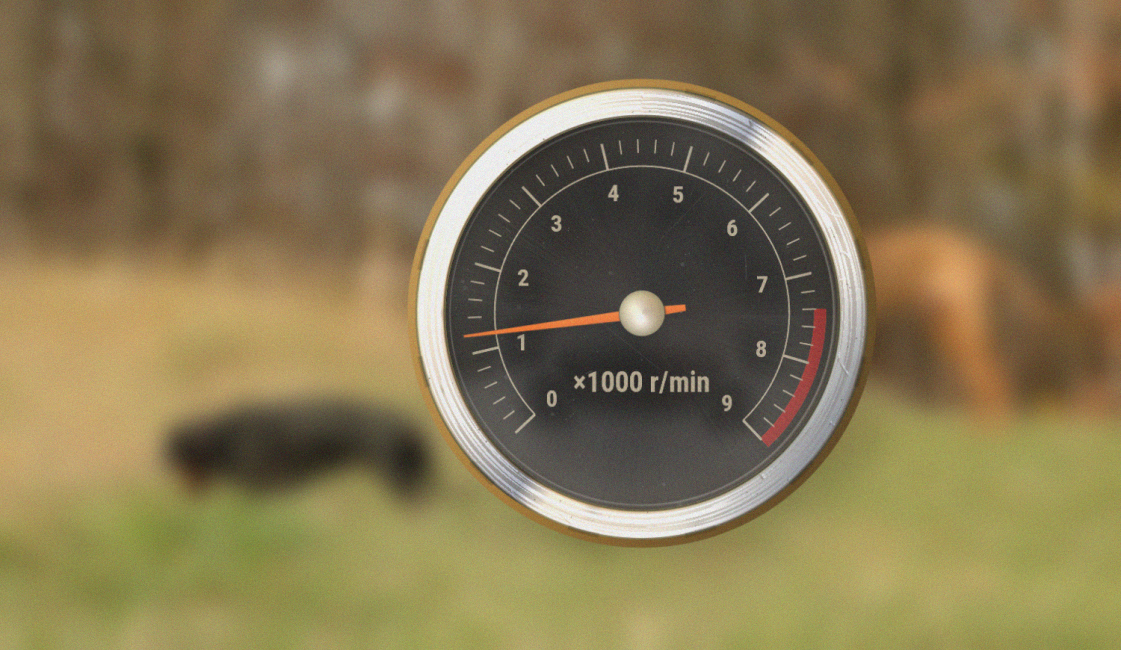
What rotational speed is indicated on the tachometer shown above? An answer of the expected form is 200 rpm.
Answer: 1200 rpm
